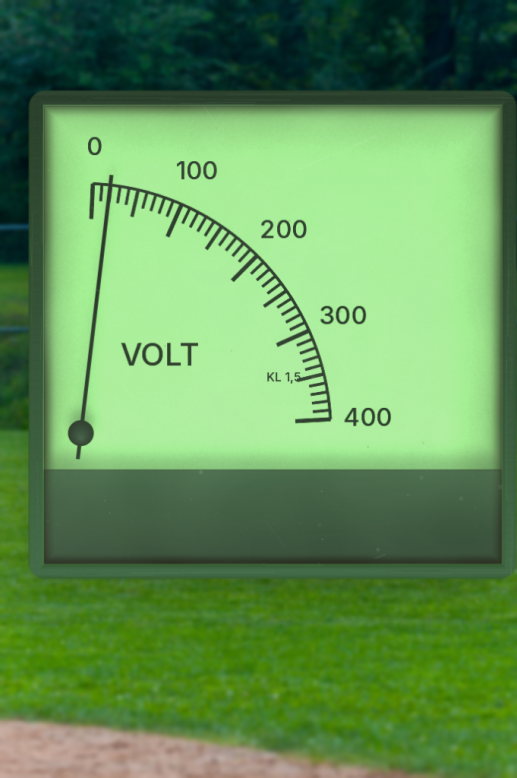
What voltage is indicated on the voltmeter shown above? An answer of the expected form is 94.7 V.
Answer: 20 V
